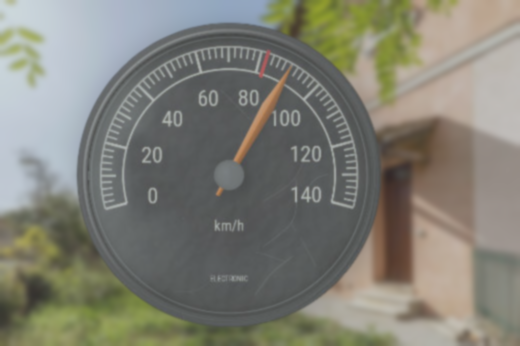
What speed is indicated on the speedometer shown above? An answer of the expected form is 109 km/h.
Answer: 90 km/h
